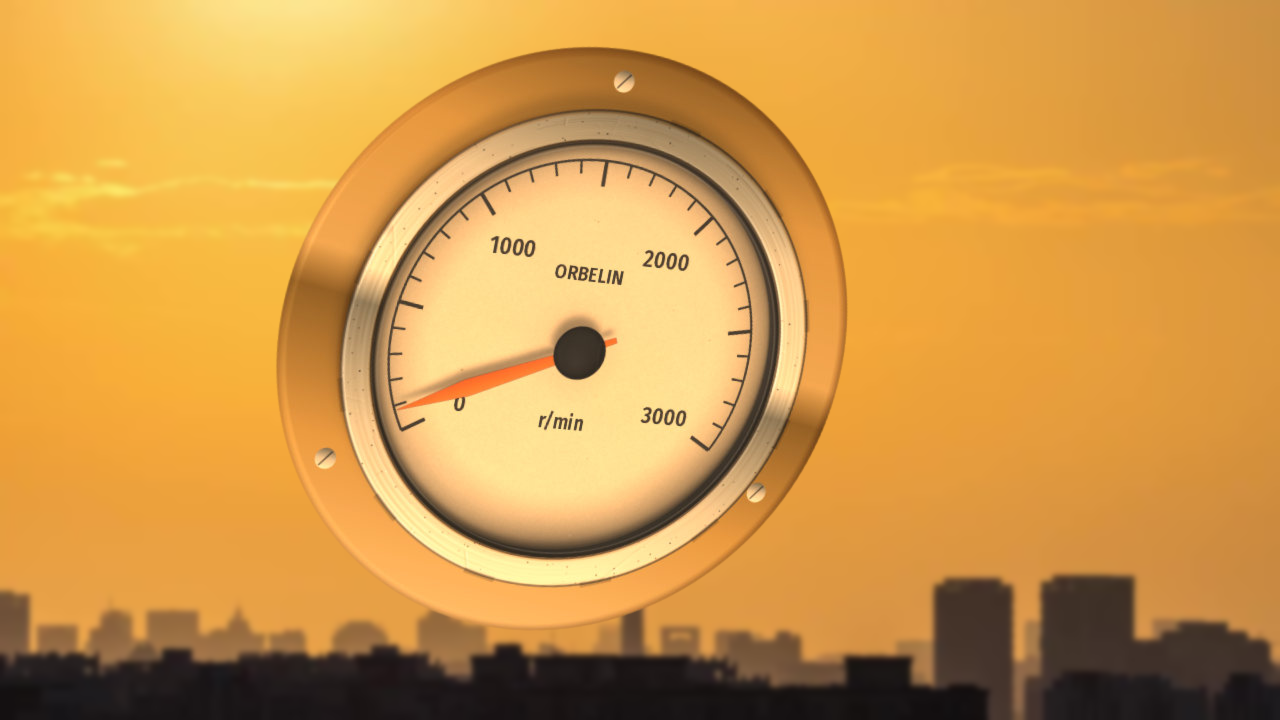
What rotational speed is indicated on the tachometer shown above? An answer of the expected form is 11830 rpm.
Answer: 100 rpm
